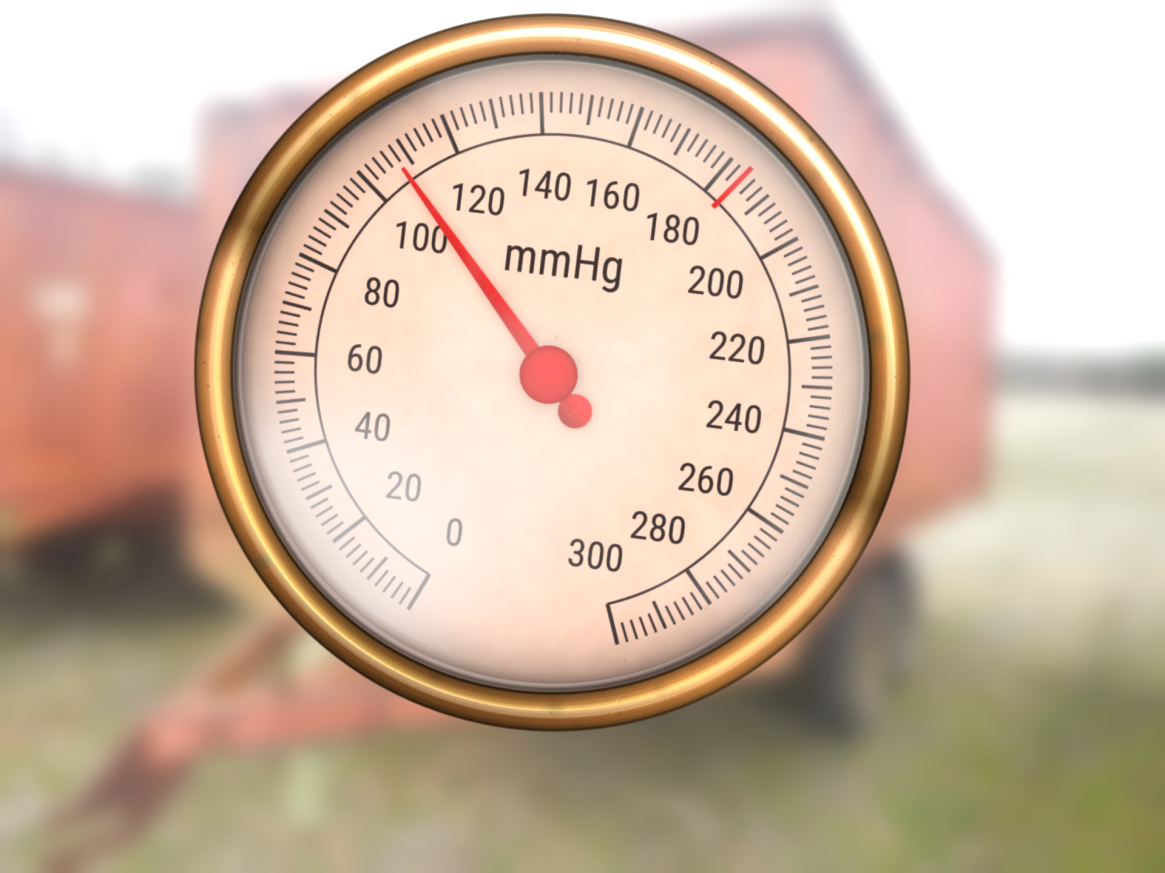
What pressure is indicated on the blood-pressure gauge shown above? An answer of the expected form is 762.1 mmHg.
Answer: 108 mmHg
